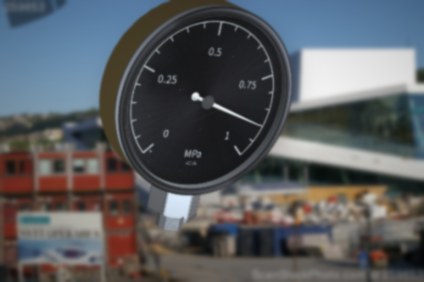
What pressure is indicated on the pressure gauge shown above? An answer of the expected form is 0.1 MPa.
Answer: 0.9 MPa
